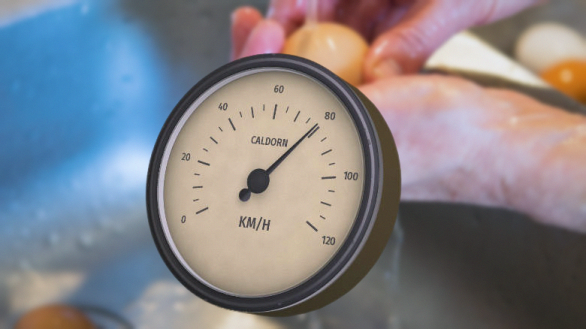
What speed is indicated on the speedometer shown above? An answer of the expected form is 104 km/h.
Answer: 80 km/h
